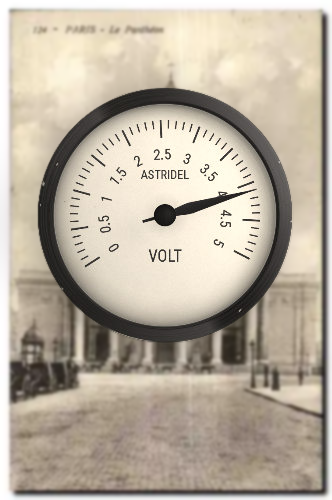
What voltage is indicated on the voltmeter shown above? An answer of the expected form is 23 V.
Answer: 4.1 V
